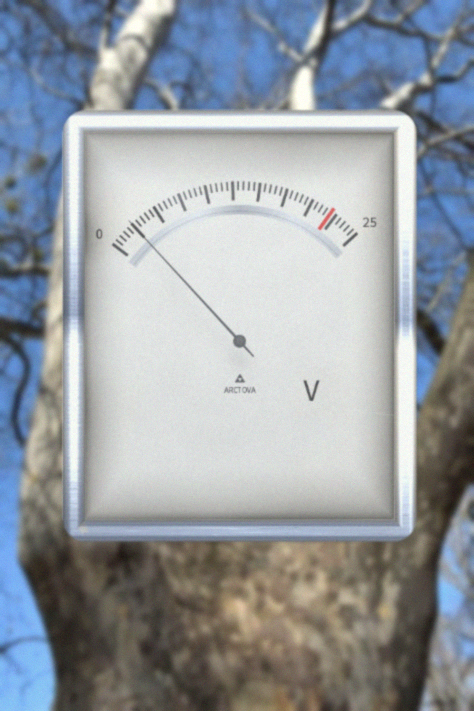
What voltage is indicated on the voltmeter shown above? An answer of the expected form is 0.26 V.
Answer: 2.5 V
